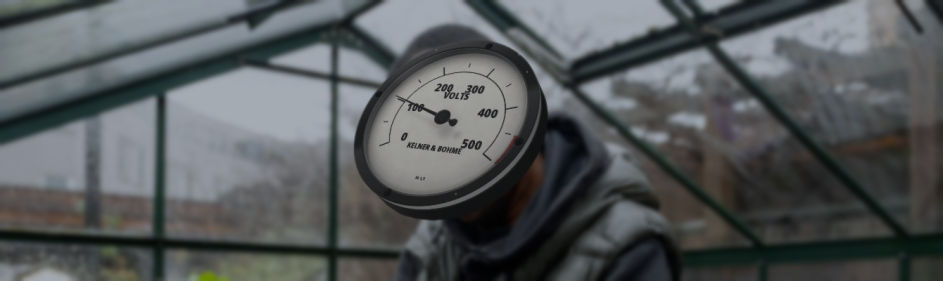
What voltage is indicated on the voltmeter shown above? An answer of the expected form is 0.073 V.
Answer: 100 V
